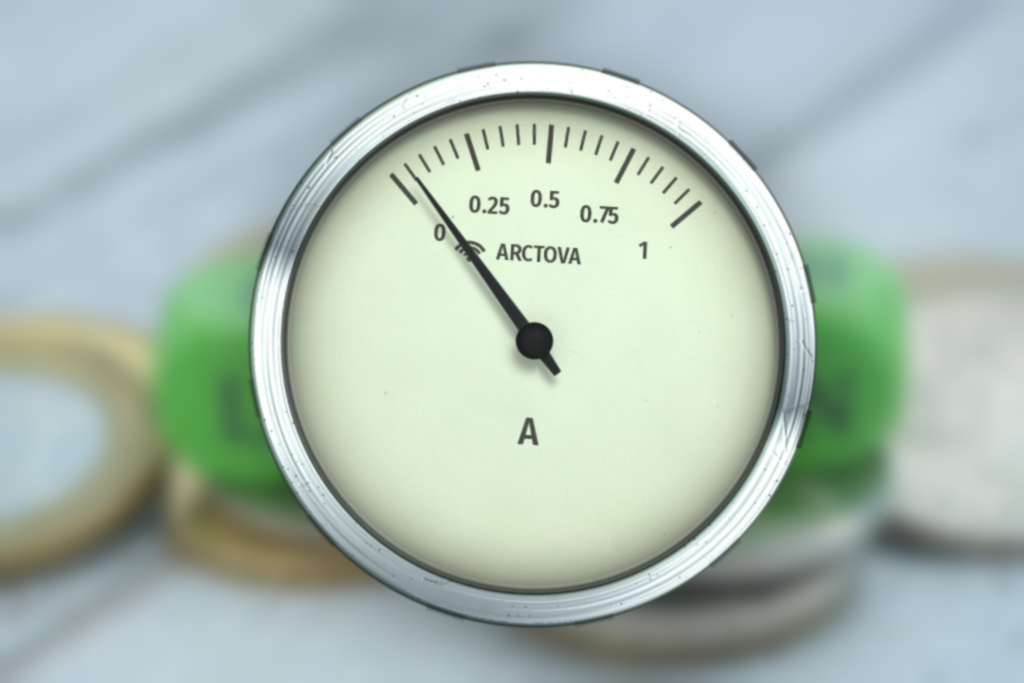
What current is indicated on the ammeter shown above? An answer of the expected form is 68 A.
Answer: 0.05 A
